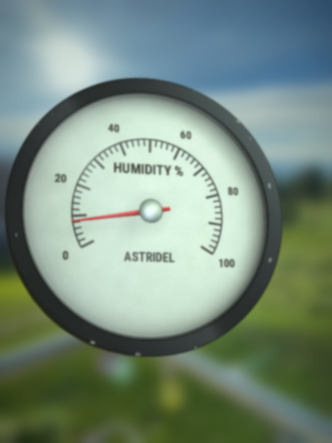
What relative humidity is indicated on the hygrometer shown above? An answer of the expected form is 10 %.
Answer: 8 %
